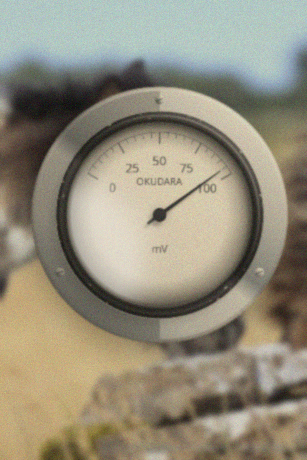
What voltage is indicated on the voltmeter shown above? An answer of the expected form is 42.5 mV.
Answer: 95 mV
